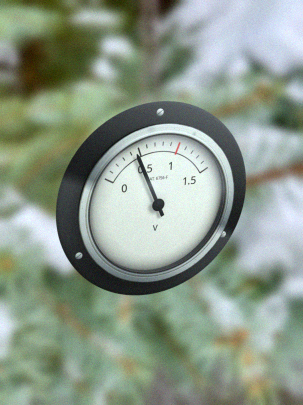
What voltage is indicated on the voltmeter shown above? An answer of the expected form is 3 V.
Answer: 0.45 V
